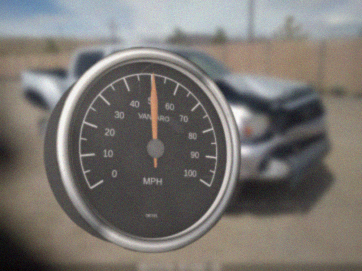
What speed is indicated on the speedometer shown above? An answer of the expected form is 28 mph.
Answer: 50 mph
